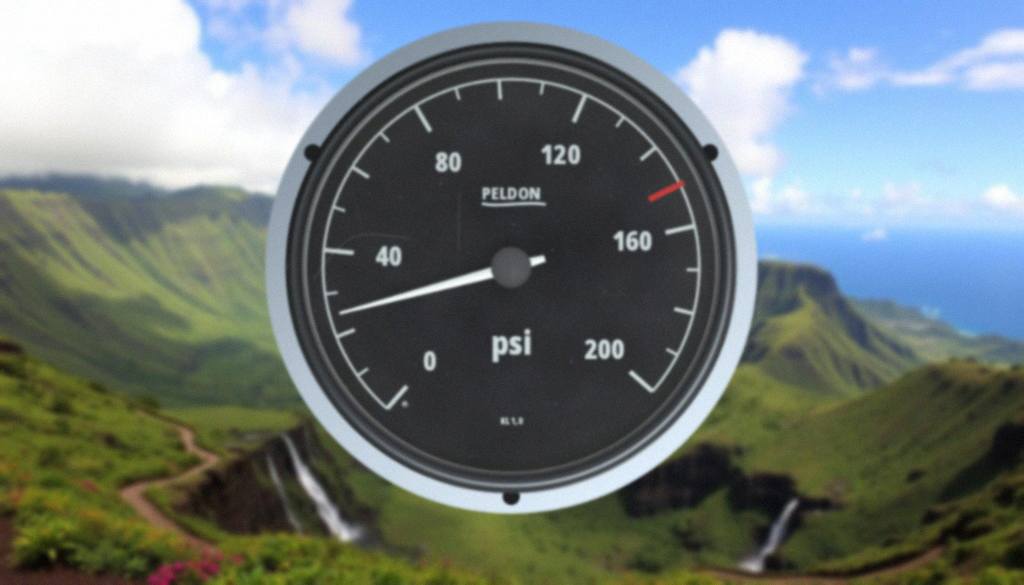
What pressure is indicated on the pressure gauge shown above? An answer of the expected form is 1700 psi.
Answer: 25 psi
